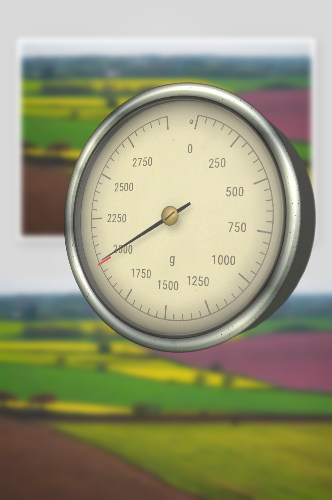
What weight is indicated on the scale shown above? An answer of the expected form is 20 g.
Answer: 2000 g
